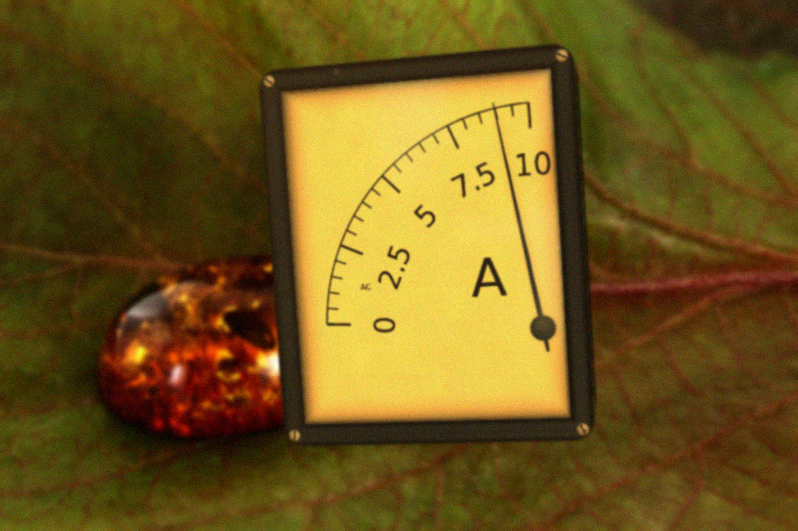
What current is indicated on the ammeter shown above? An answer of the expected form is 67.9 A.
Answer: 9 A
